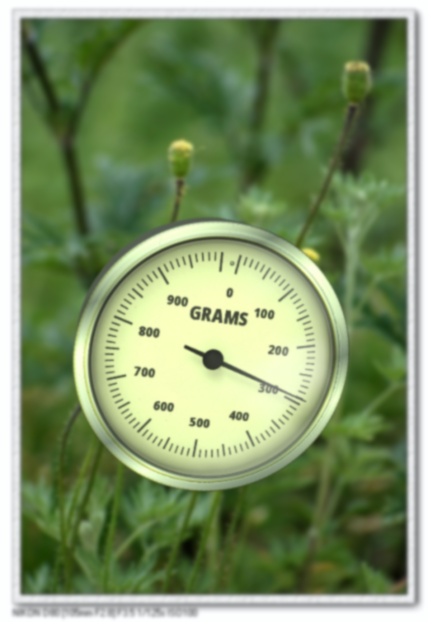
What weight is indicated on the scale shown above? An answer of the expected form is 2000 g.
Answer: 290 g
